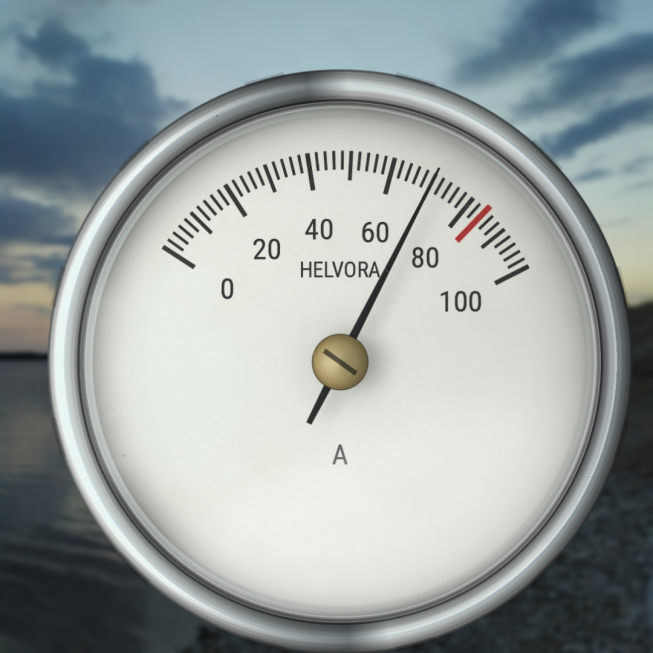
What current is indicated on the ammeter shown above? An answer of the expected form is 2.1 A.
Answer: 70 A
